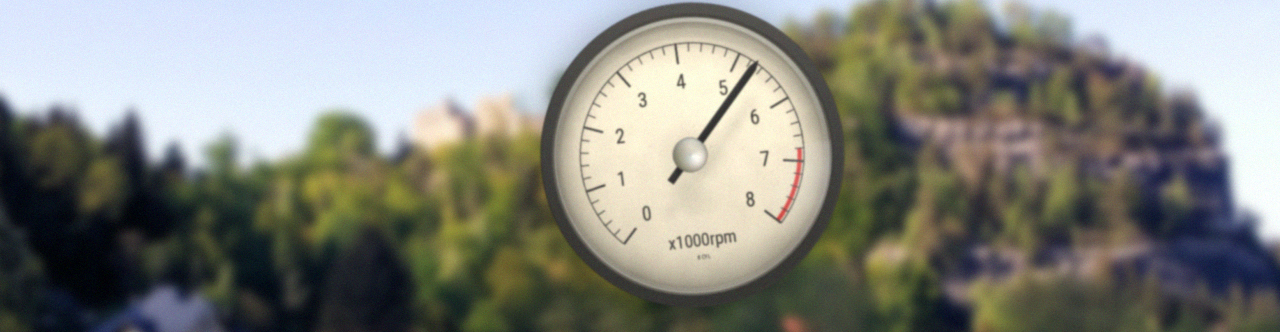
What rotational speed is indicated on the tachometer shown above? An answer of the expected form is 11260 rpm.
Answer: 5300 rpm
